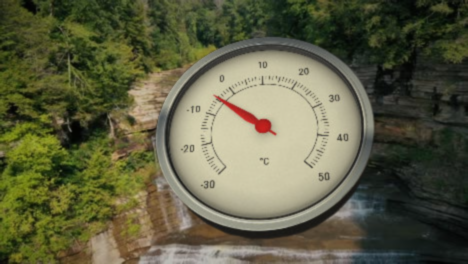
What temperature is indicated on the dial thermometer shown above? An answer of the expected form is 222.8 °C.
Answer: -5 °C
